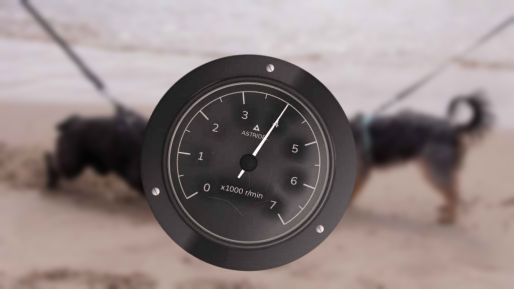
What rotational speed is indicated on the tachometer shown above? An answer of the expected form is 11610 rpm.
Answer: 4000 rpm
